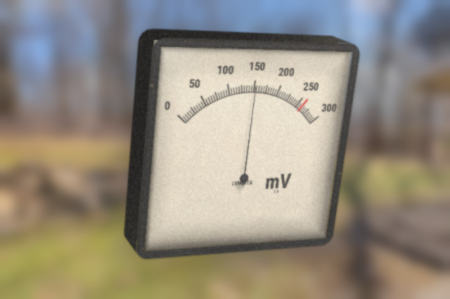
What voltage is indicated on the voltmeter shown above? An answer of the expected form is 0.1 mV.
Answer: 150 mV
